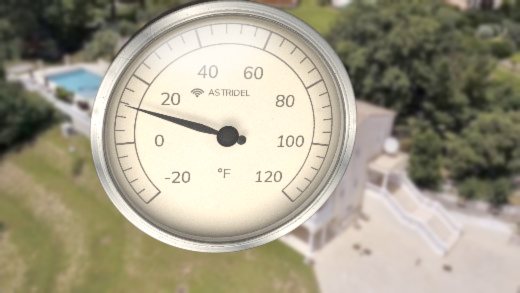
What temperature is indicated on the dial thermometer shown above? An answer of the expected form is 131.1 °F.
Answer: 12 °F
